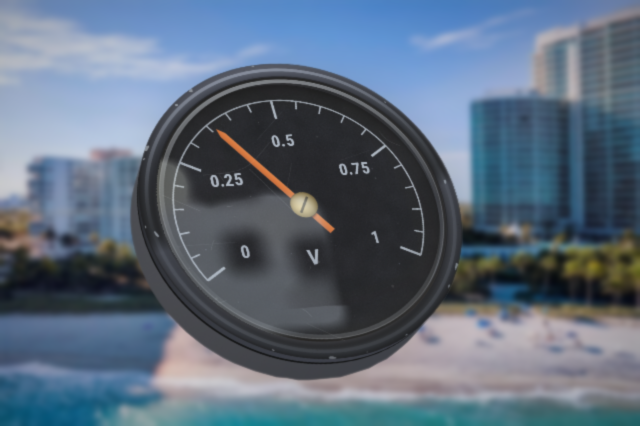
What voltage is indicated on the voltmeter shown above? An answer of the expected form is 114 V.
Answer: 0.35 V
